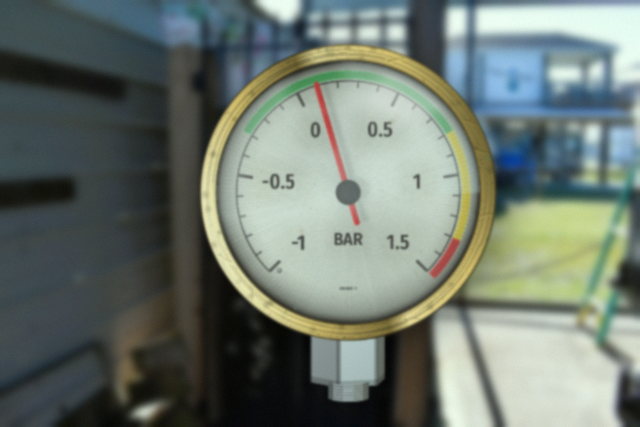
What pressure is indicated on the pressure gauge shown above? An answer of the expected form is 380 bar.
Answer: 0.1 bar
